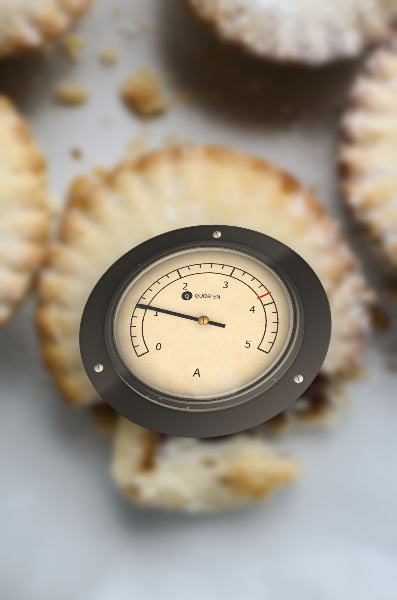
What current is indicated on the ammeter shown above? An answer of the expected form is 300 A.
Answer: 1 A
